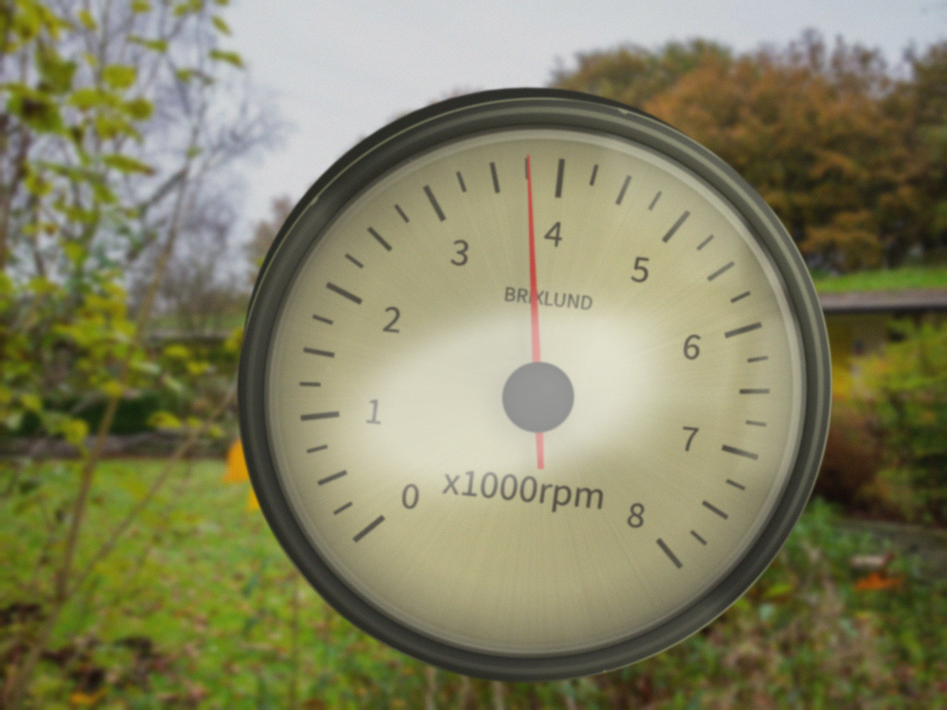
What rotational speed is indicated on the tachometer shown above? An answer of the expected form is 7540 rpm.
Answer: 3750 rpm
